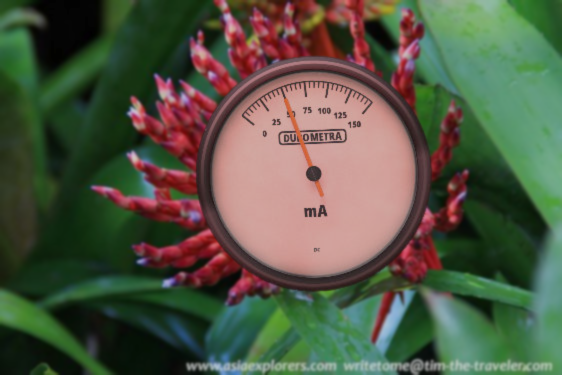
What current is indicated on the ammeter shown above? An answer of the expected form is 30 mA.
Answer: 50 mA
